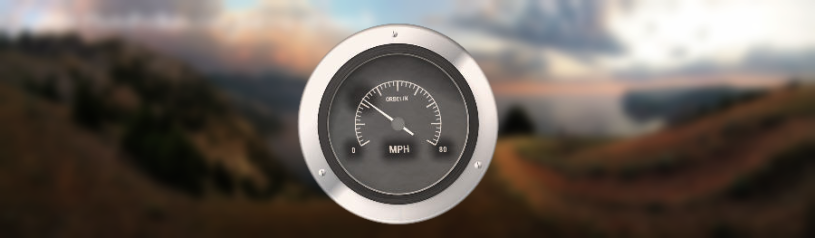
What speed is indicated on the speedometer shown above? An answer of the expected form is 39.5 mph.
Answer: 22 mph
